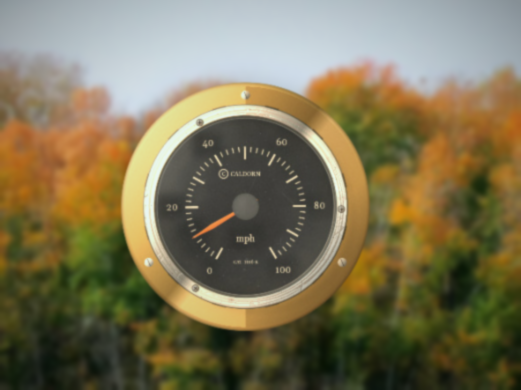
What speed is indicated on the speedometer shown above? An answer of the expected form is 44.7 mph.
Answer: 10 mph
